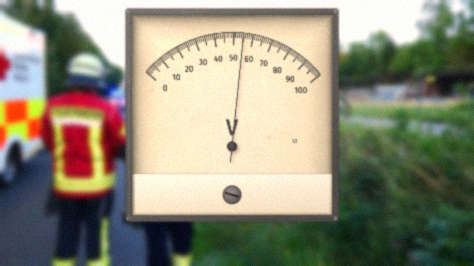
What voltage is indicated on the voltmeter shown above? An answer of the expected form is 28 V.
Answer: 55 V
